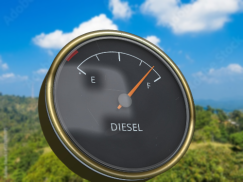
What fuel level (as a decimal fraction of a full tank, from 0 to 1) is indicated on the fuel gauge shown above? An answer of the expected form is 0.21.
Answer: 0.875
